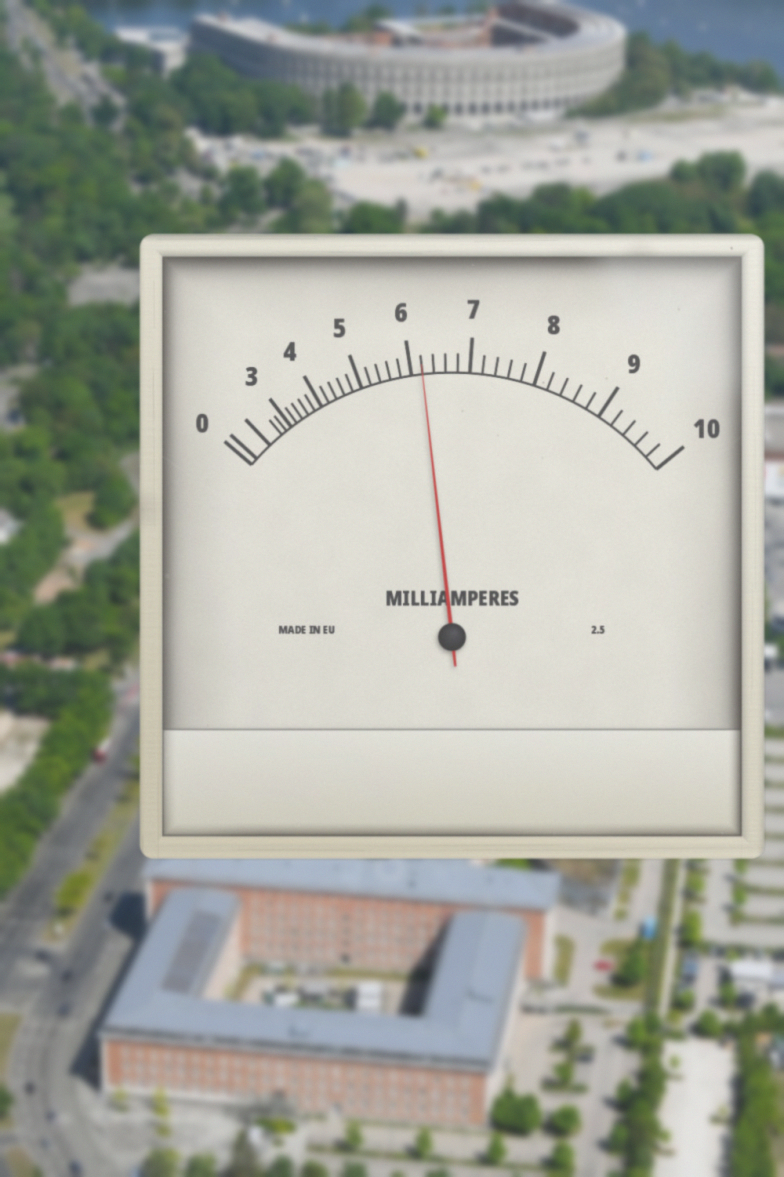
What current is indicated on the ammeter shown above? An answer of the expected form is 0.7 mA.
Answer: 6.2 mA
